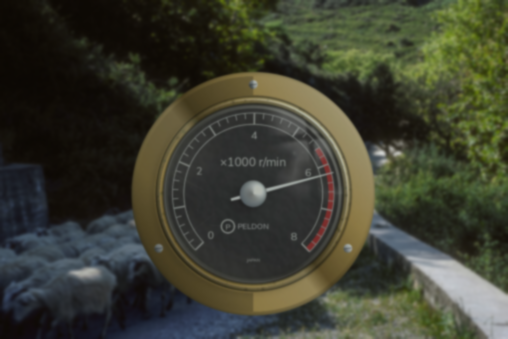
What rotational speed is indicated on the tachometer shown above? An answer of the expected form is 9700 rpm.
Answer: 6200 rpm
